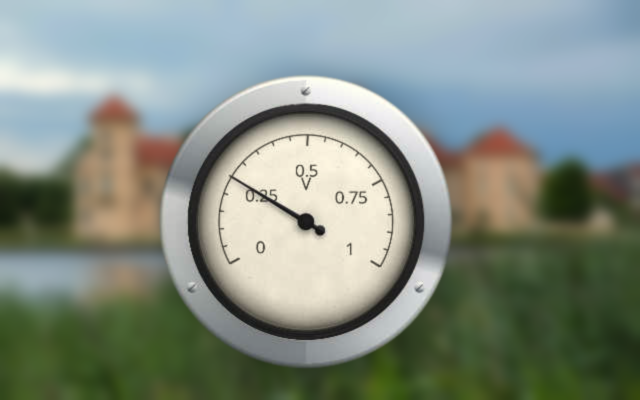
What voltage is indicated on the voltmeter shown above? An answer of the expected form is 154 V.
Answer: 0.25 V
